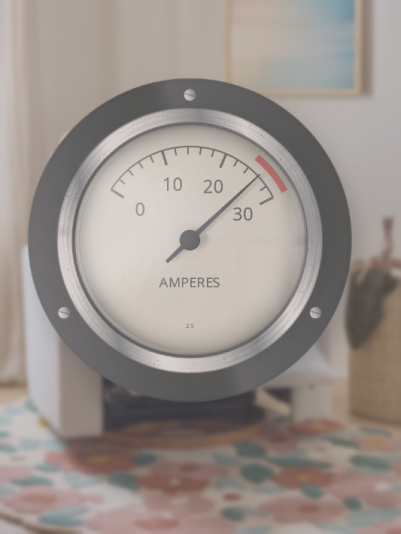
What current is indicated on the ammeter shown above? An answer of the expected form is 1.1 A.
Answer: 26 A
